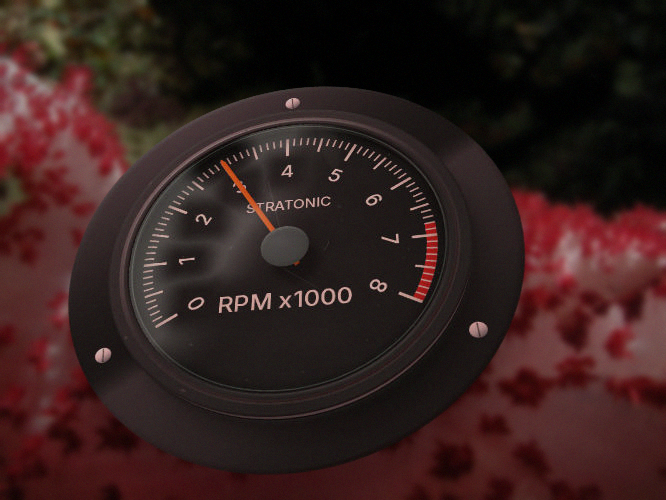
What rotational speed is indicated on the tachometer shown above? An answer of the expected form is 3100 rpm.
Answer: 3000 rpm
